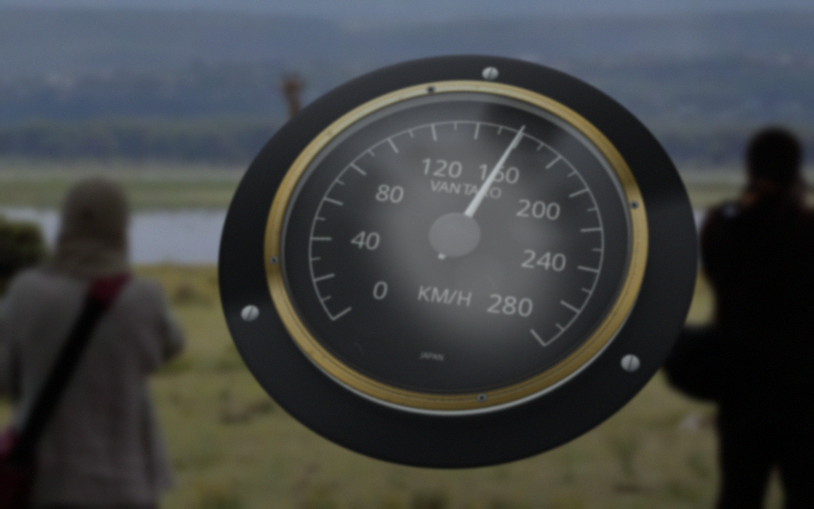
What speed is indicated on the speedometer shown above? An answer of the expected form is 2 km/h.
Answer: 160 km/h
